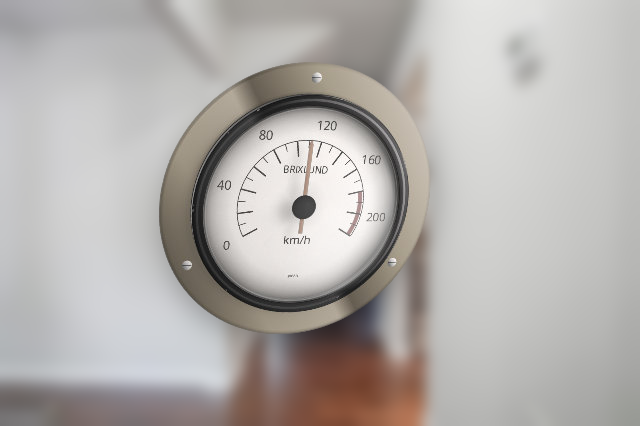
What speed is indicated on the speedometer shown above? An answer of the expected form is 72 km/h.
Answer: 110 km/h
